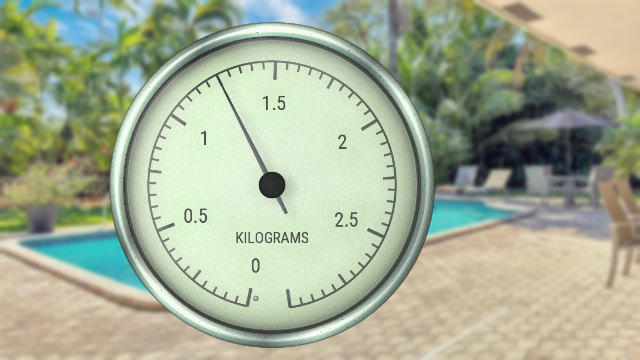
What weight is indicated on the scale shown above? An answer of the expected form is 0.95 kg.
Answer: 1.25 kg
